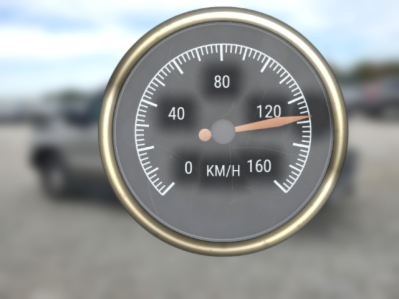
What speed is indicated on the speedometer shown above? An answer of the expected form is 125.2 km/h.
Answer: 128 km/h
